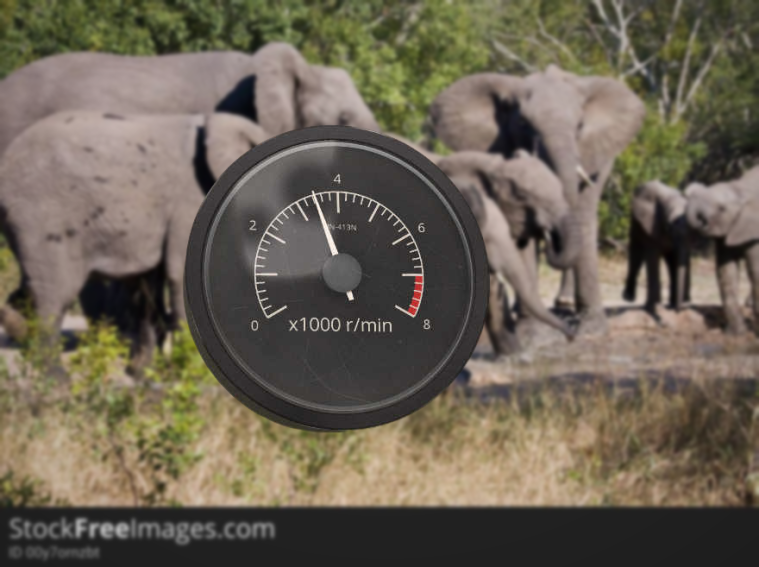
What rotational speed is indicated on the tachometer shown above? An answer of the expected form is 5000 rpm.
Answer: 3400 rpm
